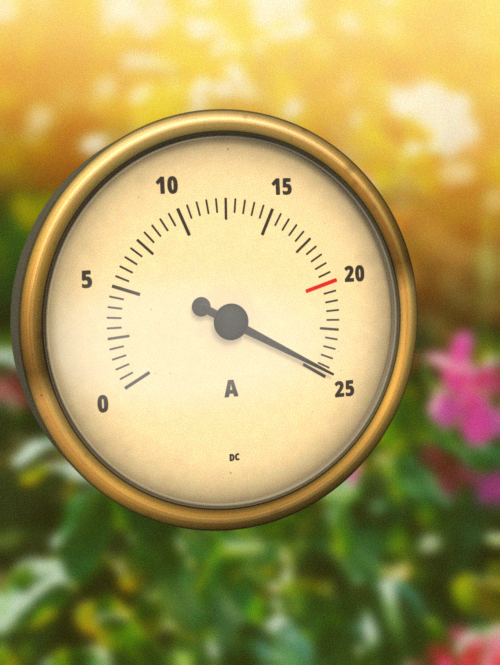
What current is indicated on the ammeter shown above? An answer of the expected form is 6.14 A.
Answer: 24.75 A
